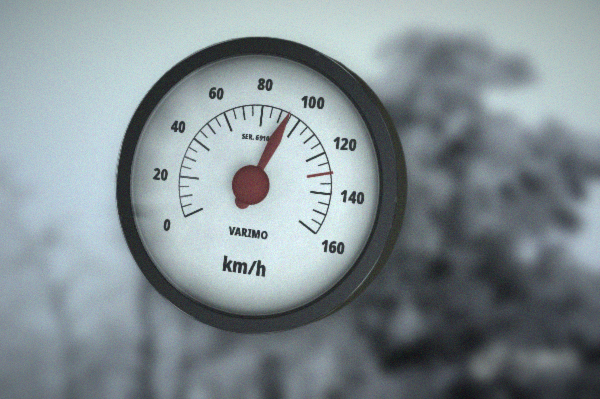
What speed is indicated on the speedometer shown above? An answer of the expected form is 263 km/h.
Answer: 95 km/h
